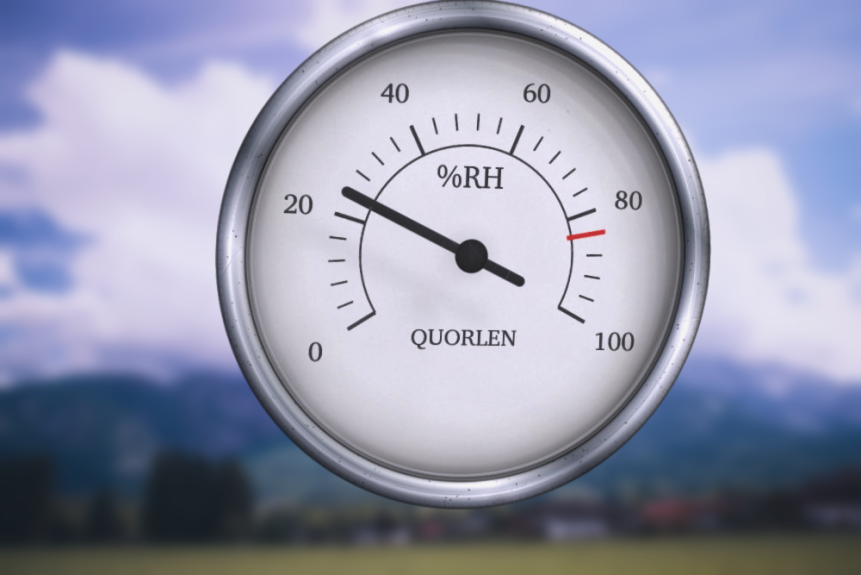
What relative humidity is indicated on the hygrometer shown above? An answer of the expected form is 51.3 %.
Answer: 24 %
